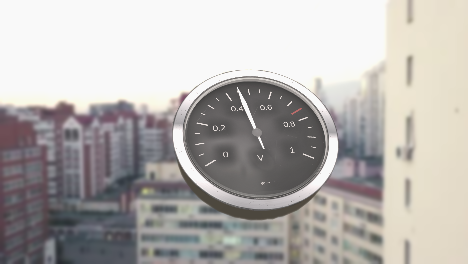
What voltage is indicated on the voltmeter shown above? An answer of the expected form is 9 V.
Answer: 0.45 V
